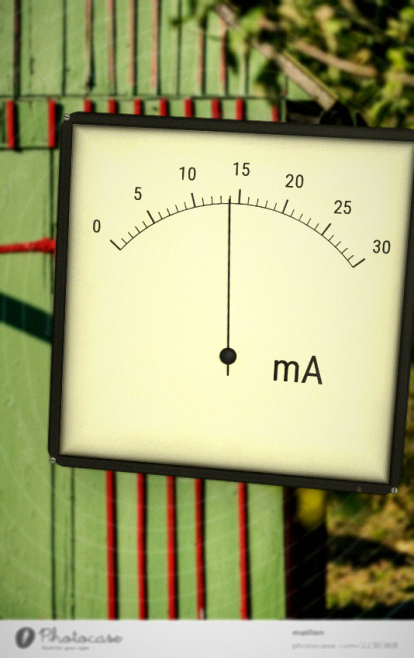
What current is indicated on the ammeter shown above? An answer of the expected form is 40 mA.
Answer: 14 mA
